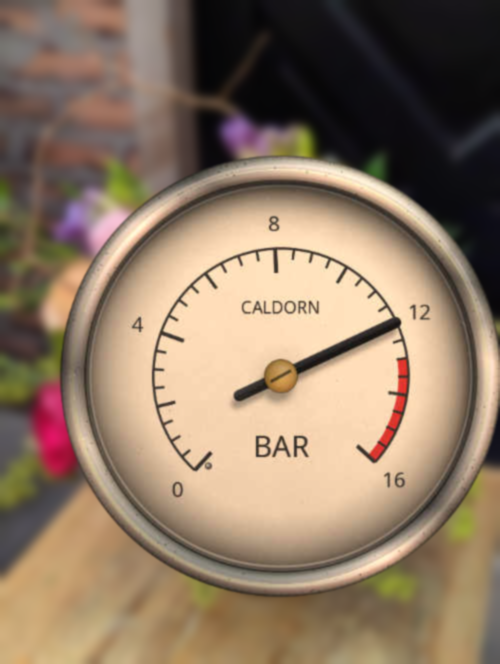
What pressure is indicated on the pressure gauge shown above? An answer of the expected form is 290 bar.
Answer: 12 bar
